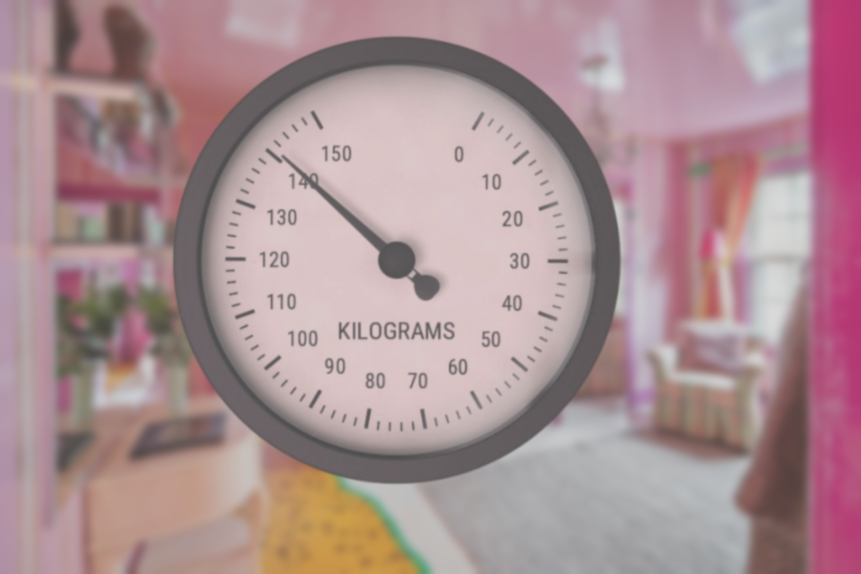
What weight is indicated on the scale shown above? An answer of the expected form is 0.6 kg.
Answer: 141 kg
